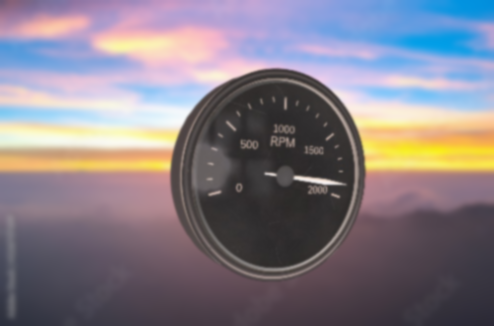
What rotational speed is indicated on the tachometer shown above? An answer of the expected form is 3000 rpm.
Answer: 1900 rpm
